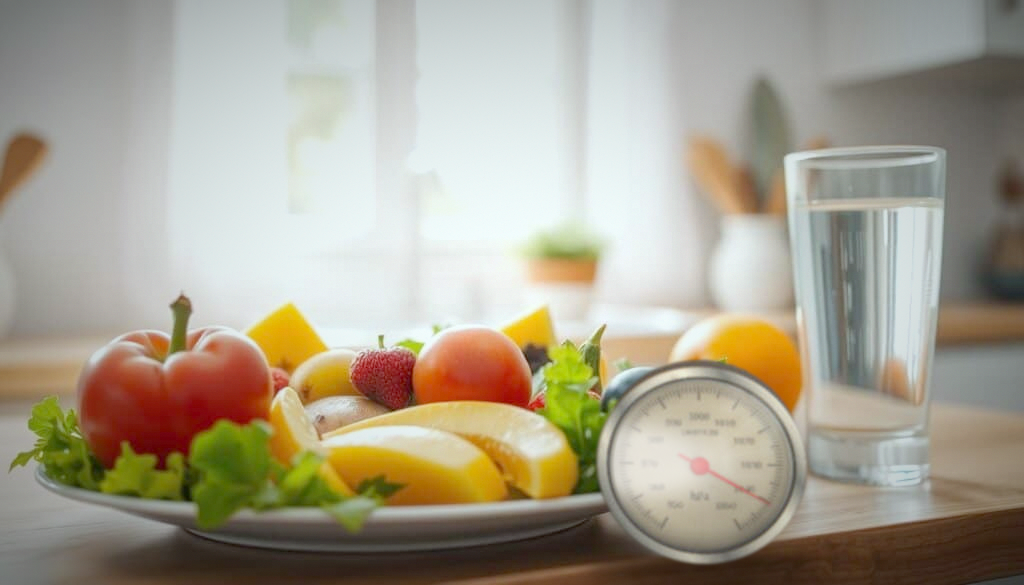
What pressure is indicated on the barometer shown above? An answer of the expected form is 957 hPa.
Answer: 1040 hPa
